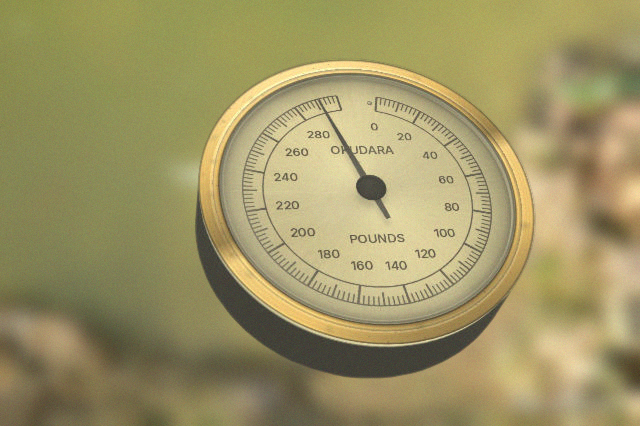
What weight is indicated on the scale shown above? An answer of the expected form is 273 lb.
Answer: 290 lb
